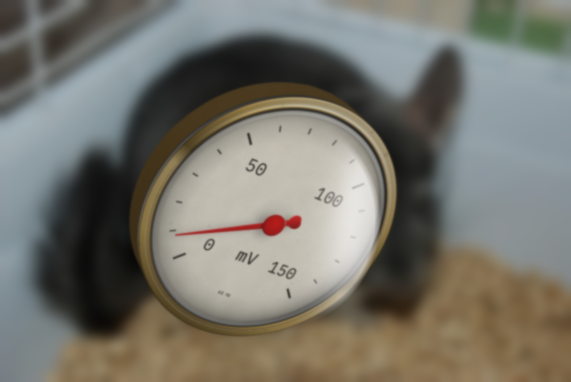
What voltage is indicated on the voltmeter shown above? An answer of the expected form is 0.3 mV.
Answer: 10 mV
